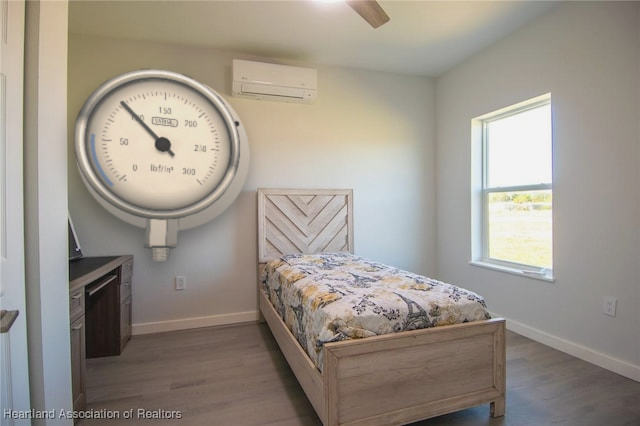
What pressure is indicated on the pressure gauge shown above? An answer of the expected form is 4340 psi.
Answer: 100 psi
